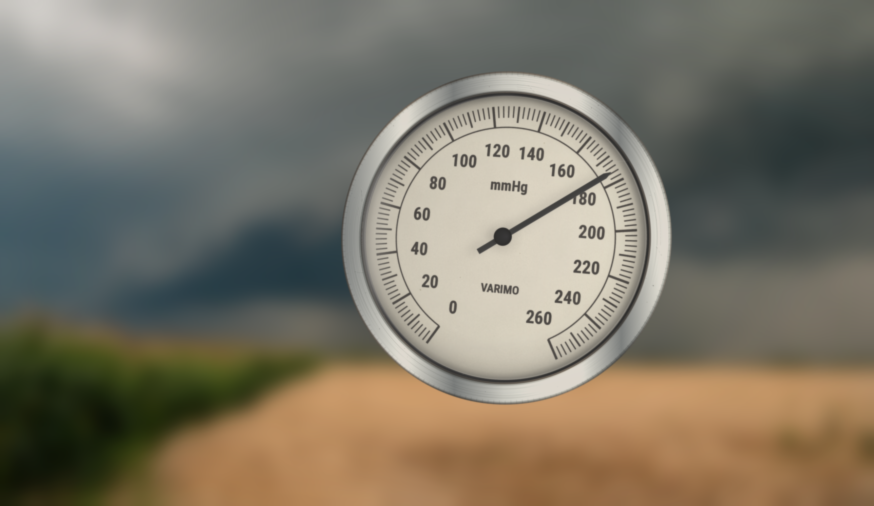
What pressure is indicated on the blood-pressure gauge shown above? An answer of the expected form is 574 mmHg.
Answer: 176 mmHg
